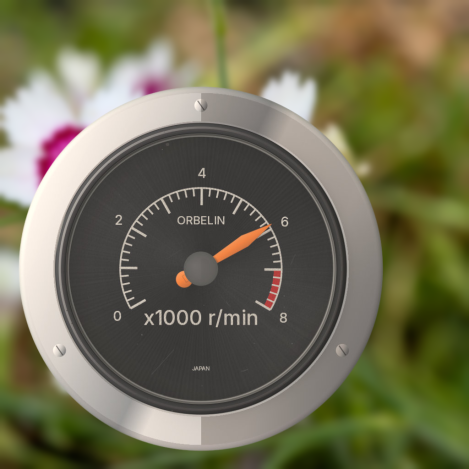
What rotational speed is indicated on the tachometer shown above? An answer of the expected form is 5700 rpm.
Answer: 5900 rpm
